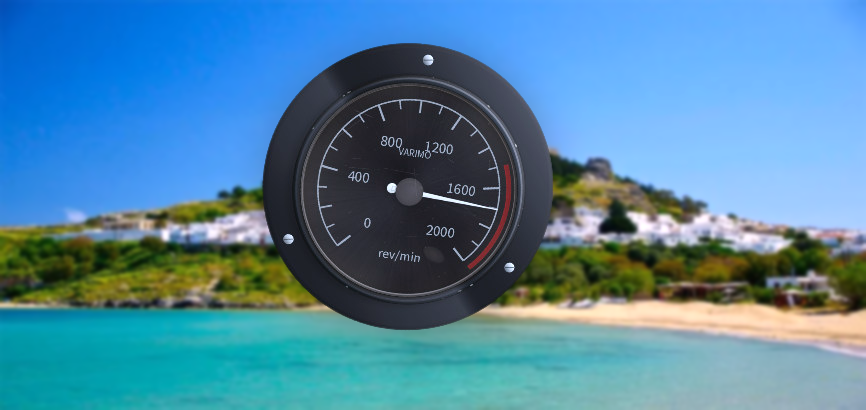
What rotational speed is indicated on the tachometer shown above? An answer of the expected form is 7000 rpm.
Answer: 1700 rpm
